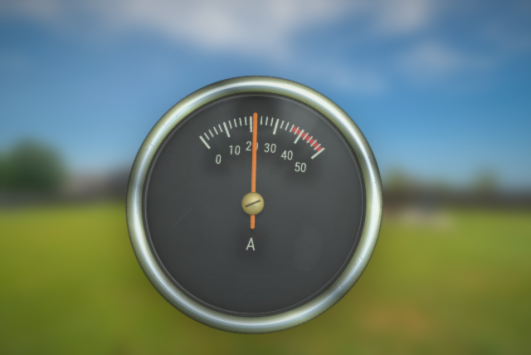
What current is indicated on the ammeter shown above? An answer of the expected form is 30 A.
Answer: 22 A
